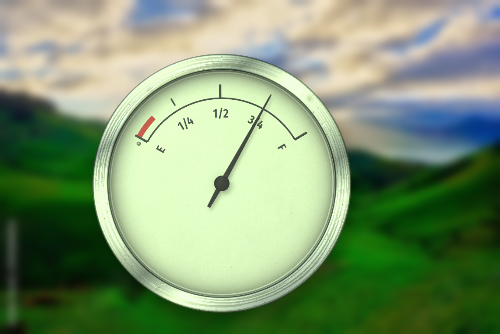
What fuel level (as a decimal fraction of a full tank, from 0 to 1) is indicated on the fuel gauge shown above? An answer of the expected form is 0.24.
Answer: 0.75
